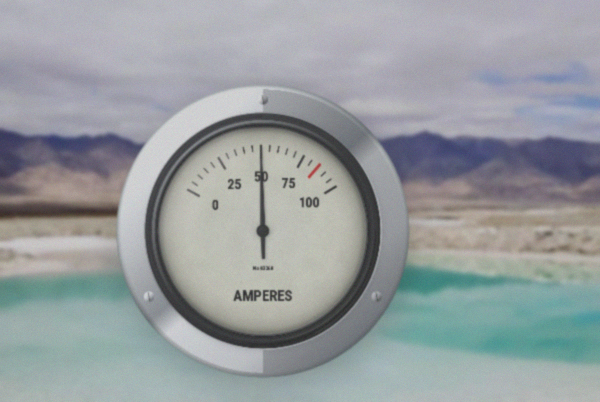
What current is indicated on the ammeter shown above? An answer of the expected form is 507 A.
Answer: 50 A
